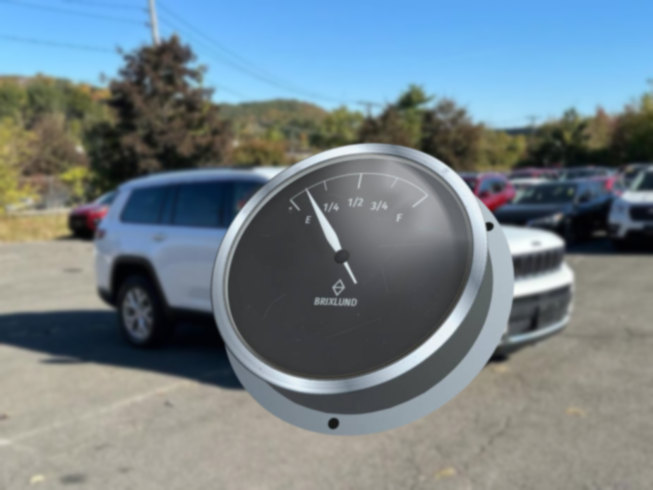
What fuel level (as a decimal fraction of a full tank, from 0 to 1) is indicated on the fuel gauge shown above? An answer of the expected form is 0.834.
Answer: 0.125
